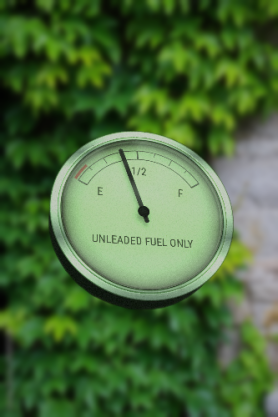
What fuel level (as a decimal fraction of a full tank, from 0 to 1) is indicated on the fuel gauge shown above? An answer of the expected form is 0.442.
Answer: 0.375
